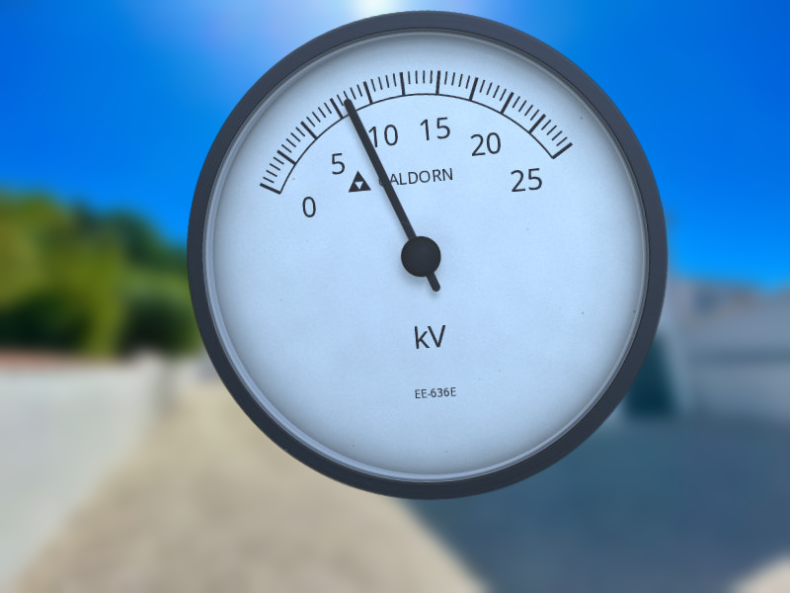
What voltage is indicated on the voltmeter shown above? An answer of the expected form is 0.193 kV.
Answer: 8.5 kV
